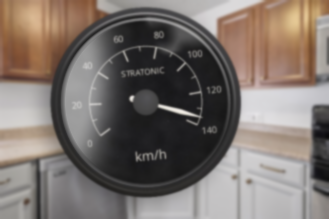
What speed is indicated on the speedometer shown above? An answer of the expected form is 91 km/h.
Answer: 135 km/h
